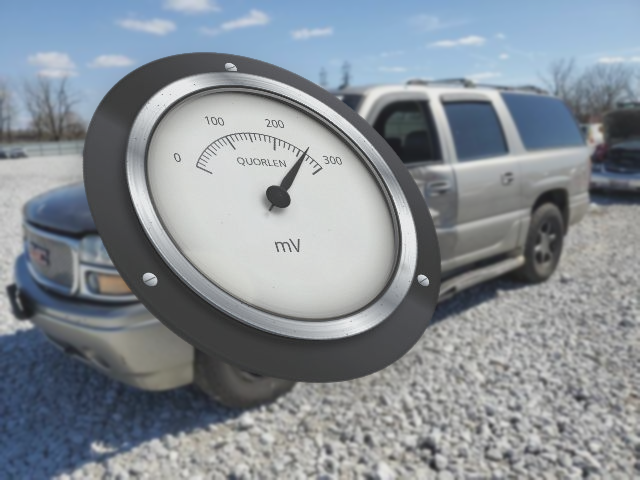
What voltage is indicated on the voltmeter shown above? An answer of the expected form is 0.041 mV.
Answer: 260 mV
